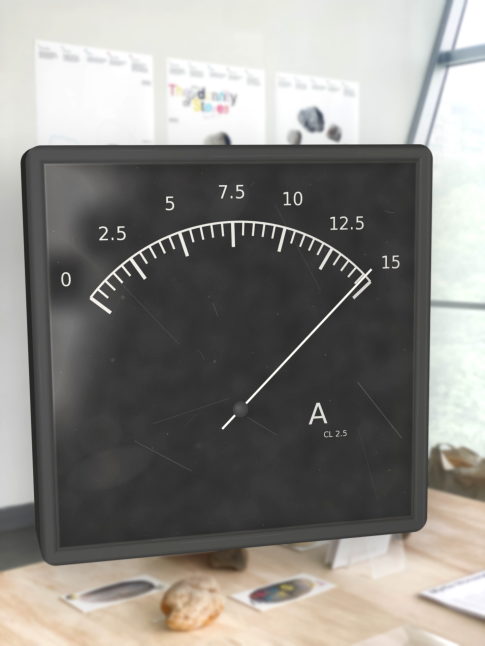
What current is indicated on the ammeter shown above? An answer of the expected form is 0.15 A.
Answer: 14.5 A
